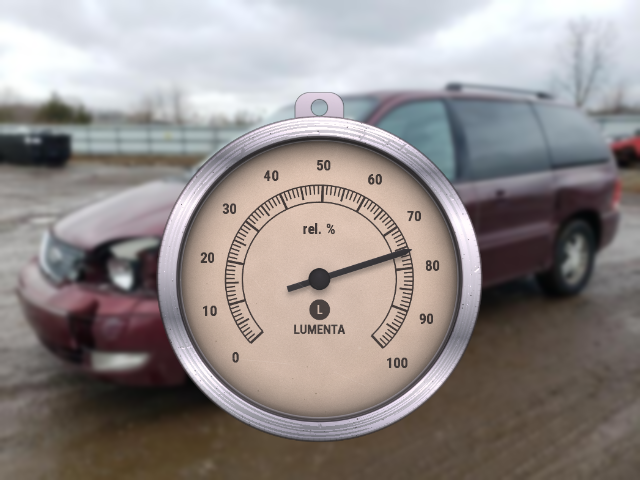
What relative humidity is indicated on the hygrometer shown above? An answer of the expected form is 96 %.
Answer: 76 %
